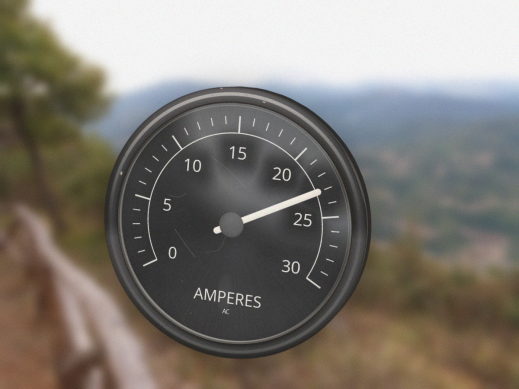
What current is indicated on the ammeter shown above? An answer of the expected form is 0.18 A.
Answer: 23 A
